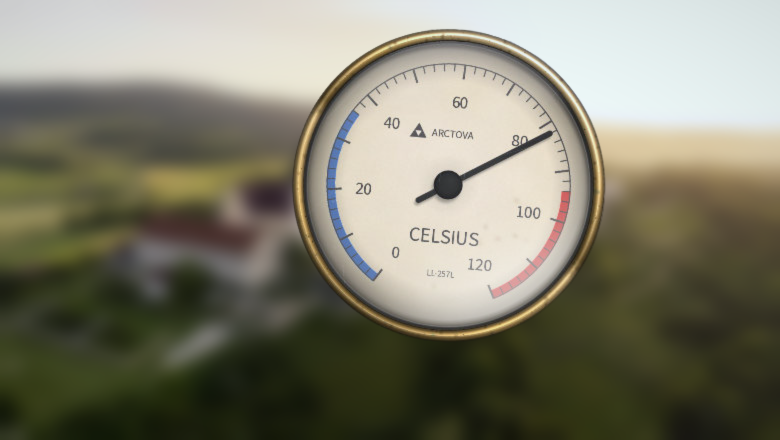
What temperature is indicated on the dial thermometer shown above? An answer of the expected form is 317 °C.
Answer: 82 °C
